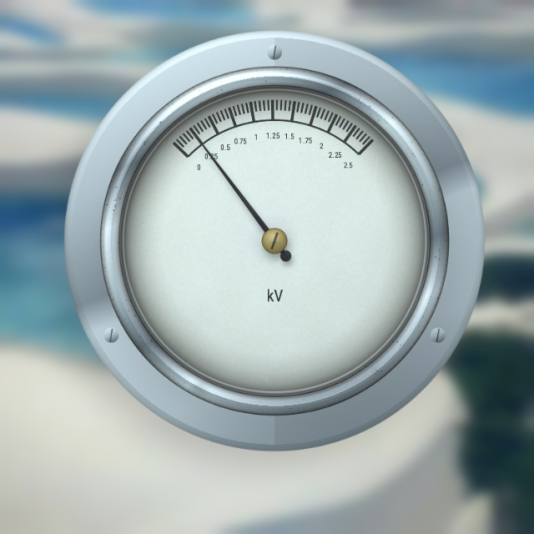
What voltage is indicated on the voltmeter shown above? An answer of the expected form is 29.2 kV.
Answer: 0.25 kV
